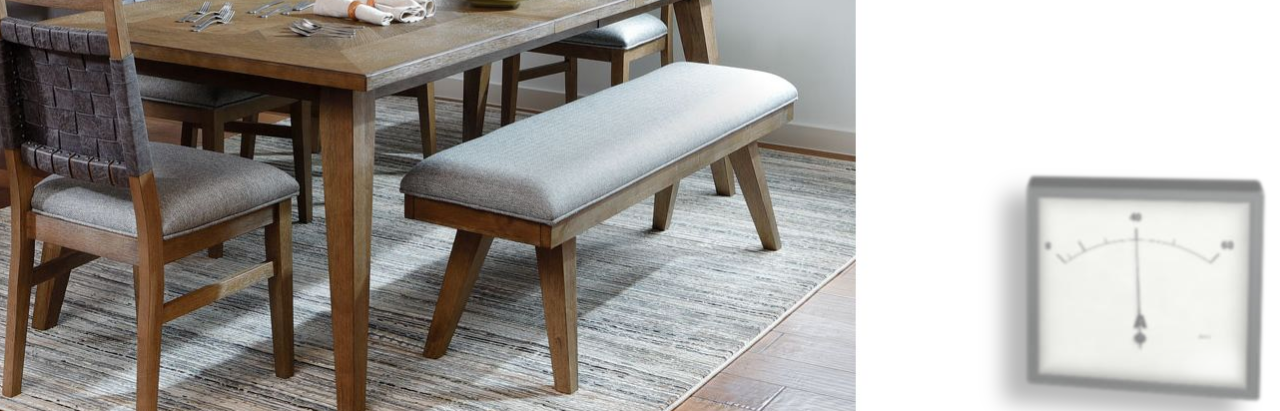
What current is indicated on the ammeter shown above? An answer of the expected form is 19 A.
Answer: 40 A
